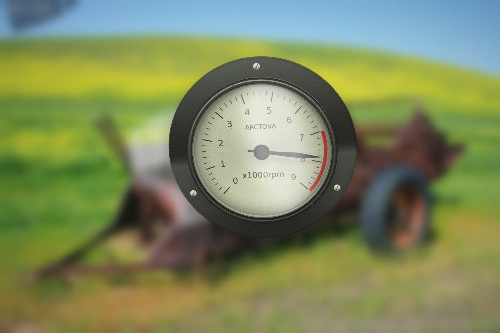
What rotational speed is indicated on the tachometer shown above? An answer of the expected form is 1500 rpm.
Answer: 7800 rpm
